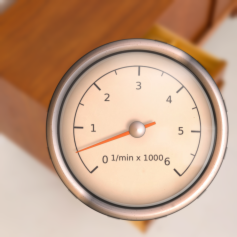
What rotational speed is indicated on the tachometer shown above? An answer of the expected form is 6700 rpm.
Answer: 500 rpm
